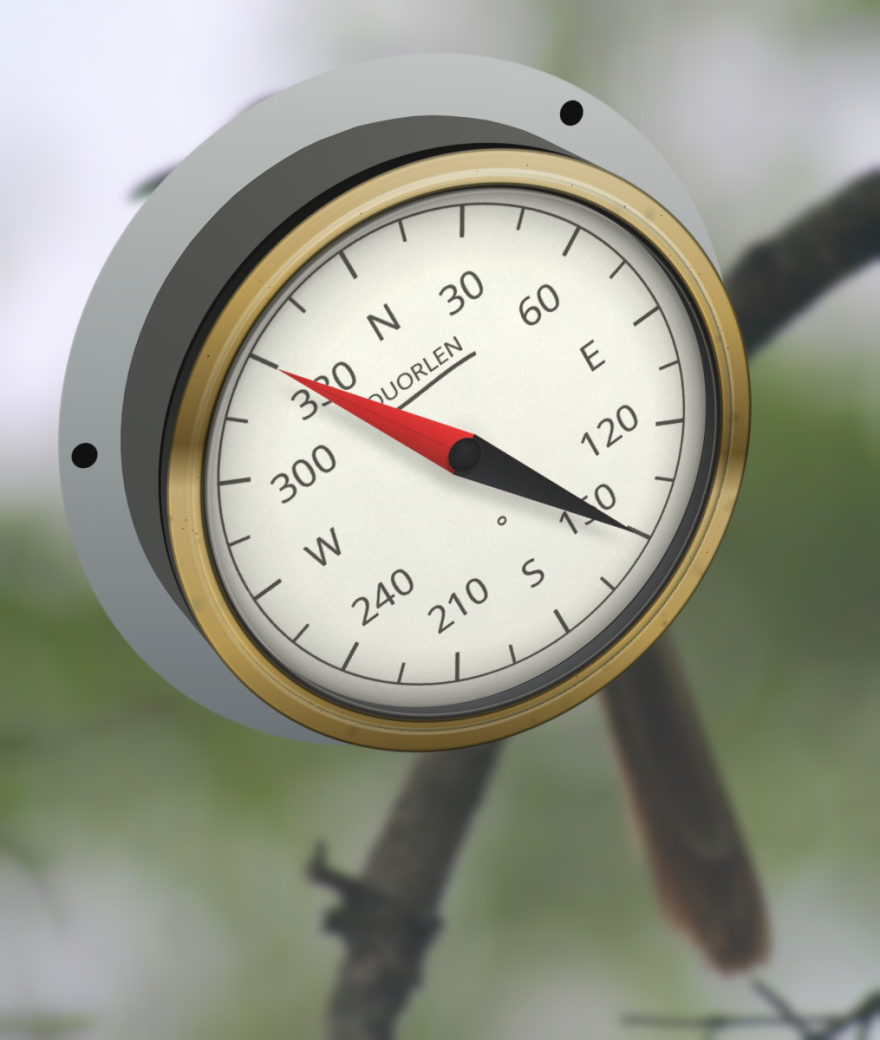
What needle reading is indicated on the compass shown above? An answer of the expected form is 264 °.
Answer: 330 °
